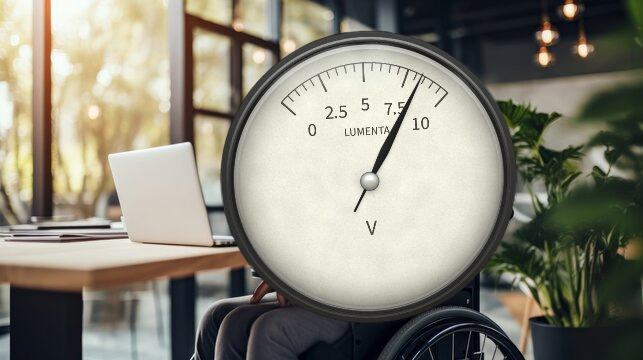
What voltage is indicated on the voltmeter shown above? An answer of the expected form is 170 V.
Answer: 8.25 V
